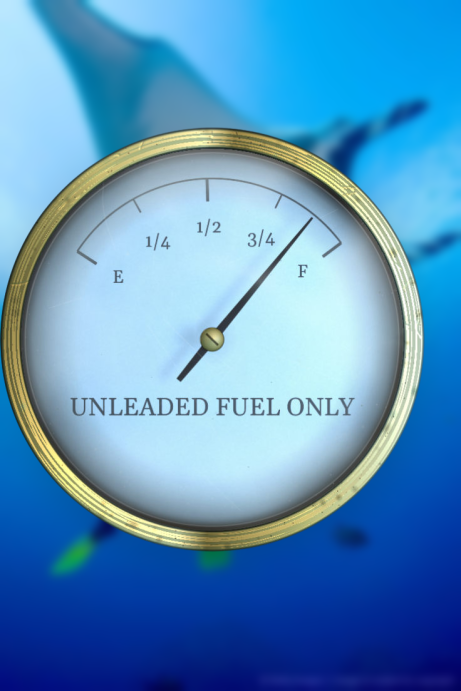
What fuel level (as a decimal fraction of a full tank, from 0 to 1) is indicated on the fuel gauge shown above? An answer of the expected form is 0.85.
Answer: 0.875
